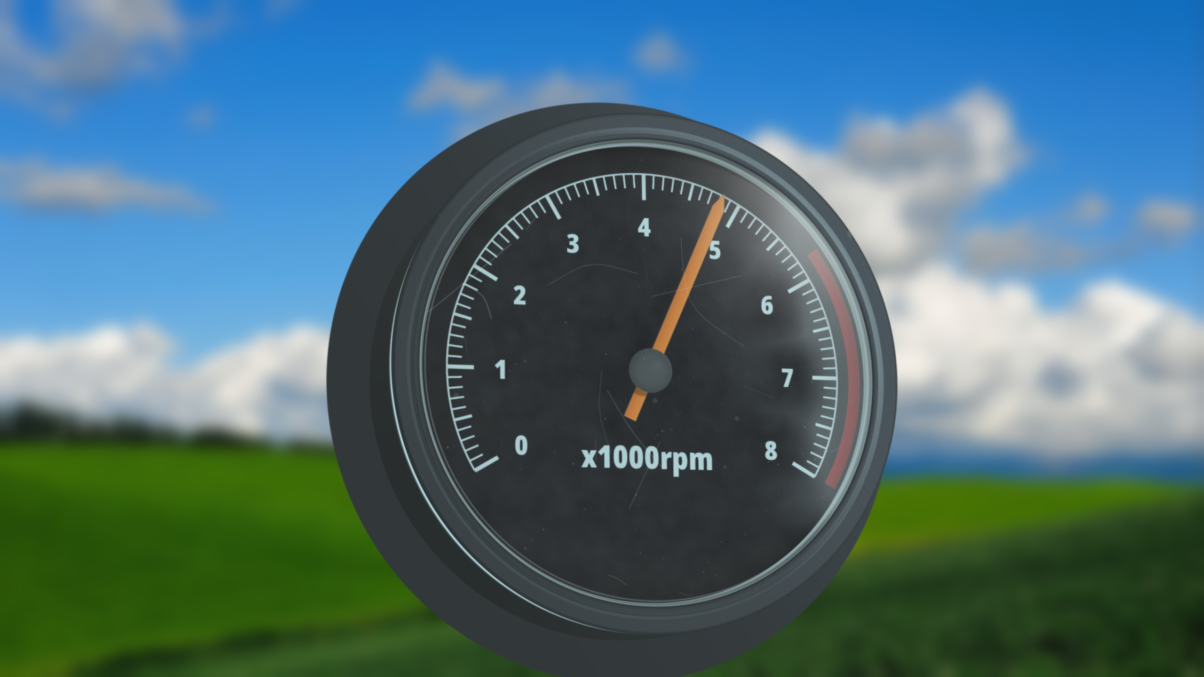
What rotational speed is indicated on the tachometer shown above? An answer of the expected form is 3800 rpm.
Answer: 4800 rpm
